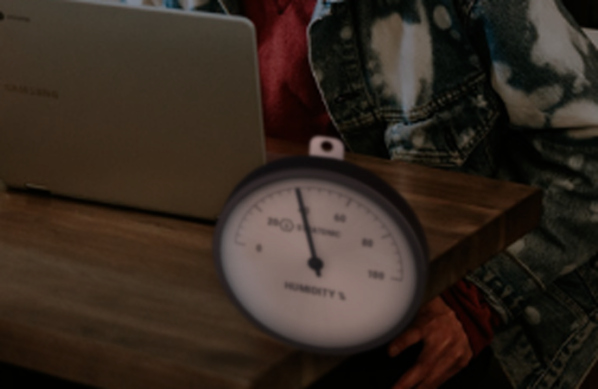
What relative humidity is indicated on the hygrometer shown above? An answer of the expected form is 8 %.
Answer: 40 %
